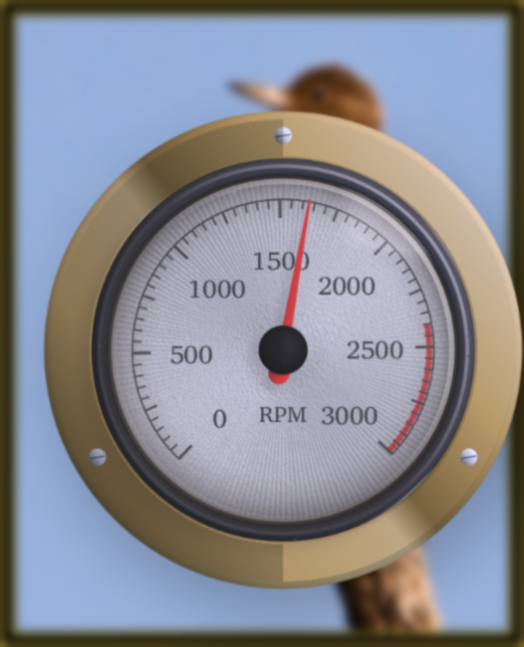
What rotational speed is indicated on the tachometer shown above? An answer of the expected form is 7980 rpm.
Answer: 1625 rpm
